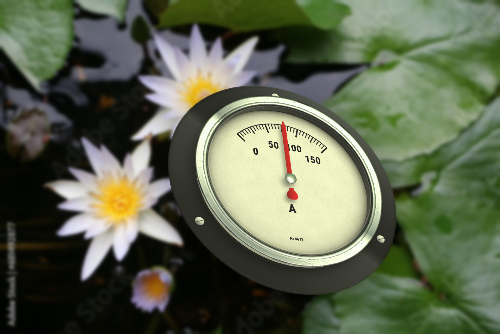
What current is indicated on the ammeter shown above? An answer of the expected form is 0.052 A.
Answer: 75 A
